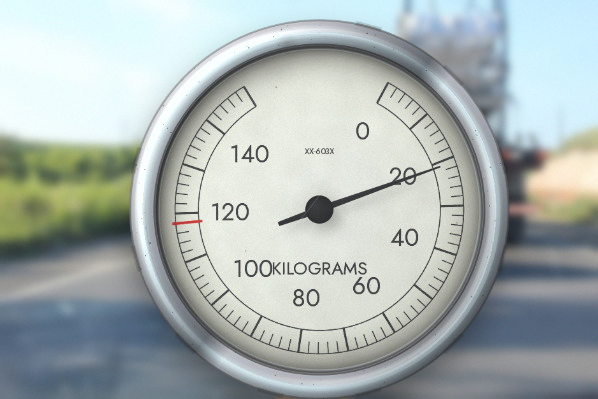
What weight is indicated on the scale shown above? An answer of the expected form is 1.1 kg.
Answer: 21 kg
